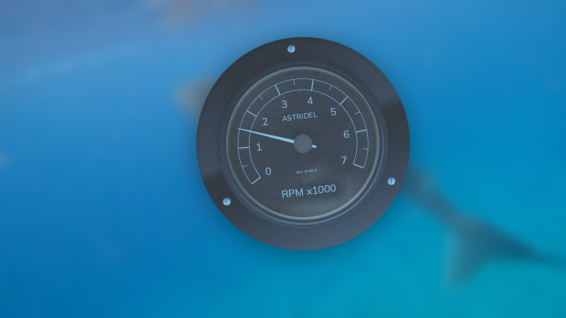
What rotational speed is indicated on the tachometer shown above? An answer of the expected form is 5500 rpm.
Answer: 1500 rpm
